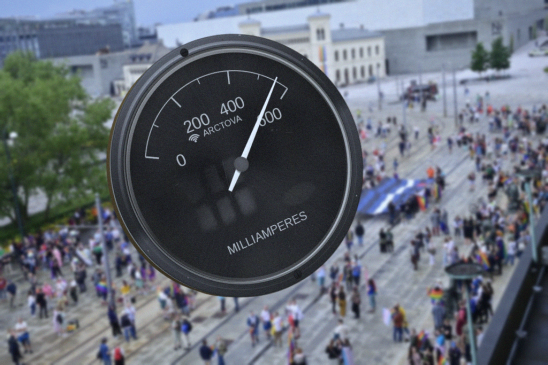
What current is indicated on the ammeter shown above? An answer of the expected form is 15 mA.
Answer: 550 mA
